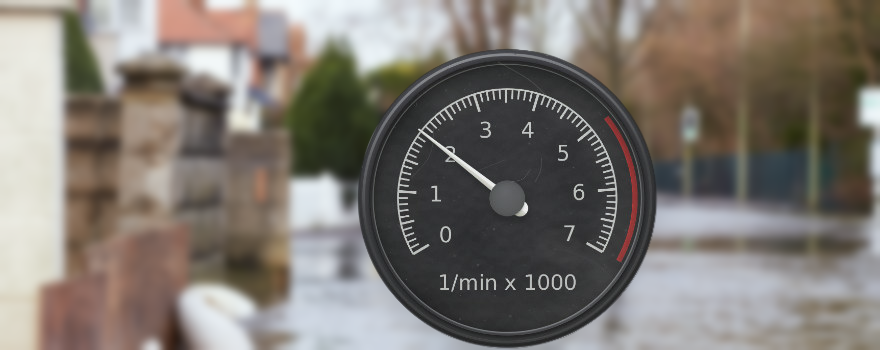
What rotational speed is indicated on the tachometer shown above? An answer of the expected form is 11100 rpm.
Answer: 2000 rpm
